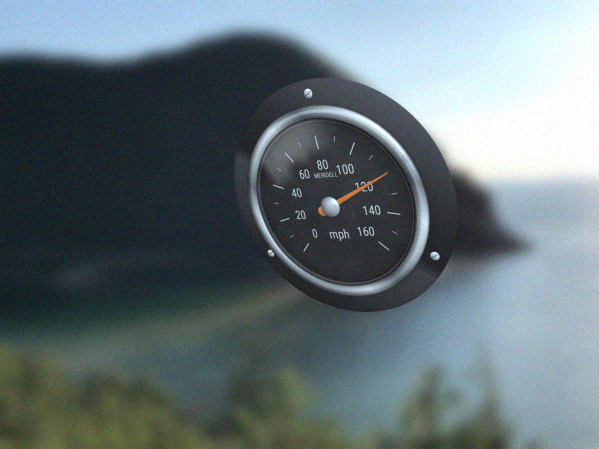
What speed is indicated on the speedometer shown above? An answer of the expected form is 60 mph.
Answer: 120 mph
